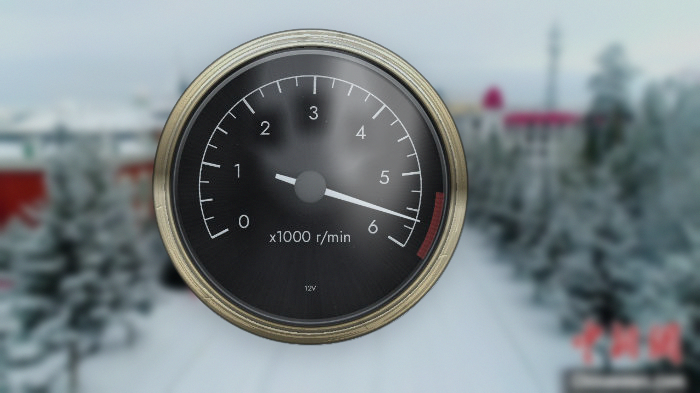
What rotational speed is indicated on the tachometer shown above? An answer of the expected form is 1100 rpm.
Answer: 5625 rpm
